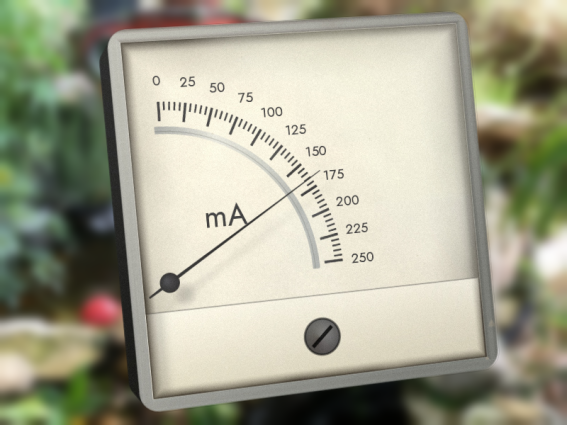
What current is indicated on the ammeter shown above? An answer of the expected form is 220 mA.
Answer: 165 mA
